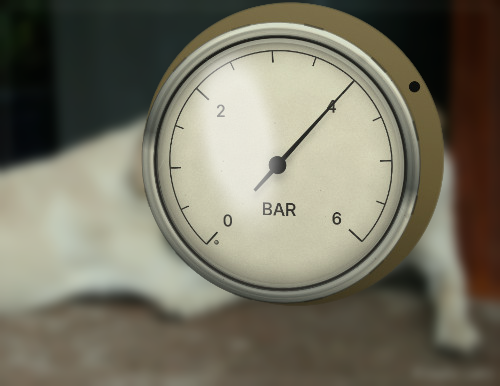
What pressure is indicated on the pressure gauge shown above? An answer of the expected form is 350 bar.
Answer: 4 bar
